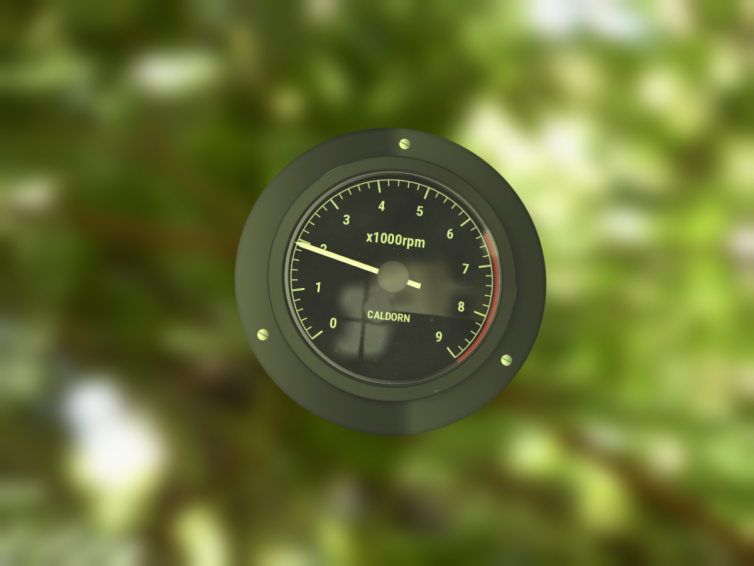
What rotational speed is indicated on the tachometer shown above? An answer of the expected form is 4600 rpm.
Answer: 1900 rpm
